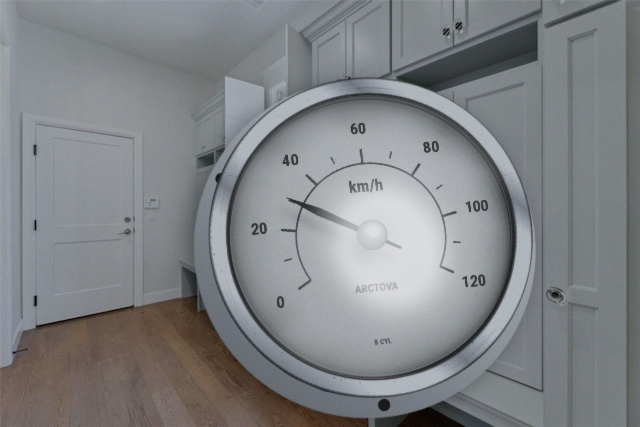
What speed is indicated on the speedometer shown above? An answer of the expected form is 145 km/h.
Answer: 30 km/h
